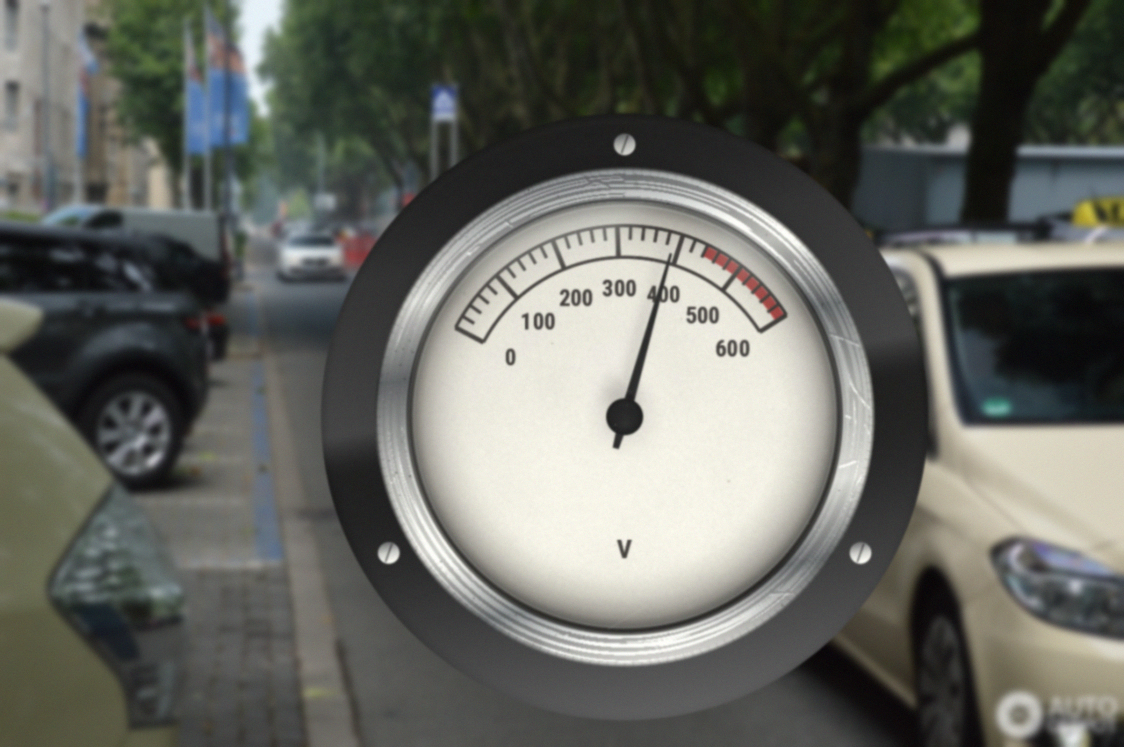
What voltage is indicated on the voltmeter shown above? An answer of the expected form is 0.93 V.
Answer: 390 V
